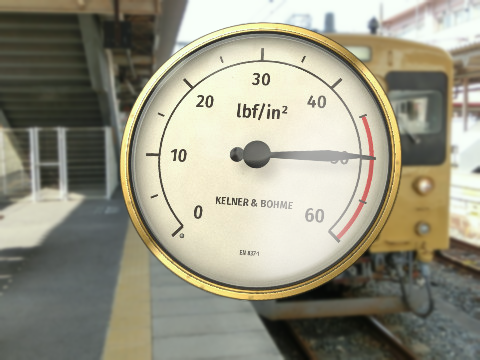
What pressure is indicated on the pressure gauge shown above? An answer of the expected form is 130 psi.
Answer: 50 psi
